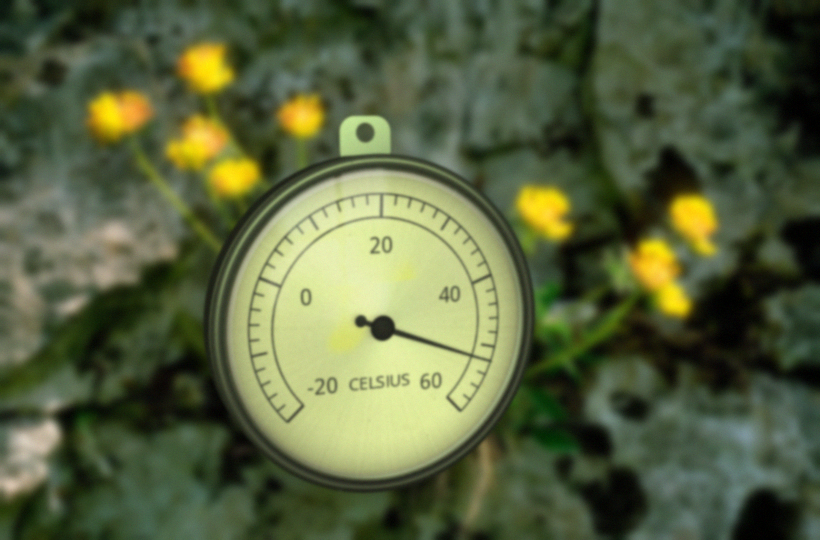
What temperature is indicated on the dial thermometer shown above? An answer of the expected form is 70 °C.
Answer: 52 °C
